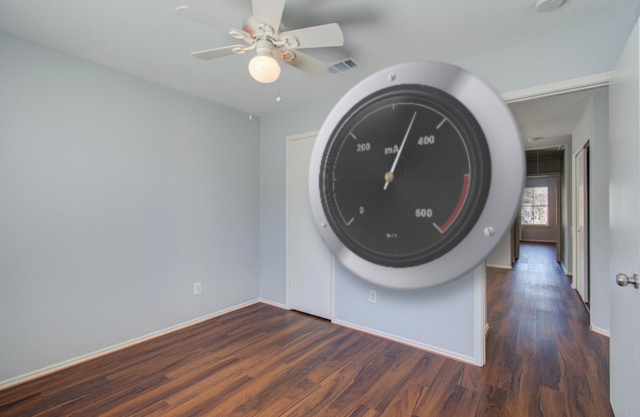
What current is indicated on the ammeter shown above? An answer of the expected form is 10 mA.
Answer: 350 mA
